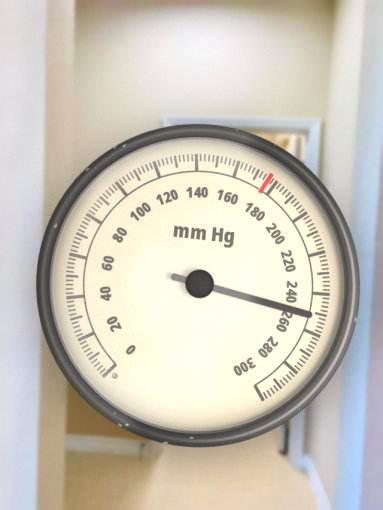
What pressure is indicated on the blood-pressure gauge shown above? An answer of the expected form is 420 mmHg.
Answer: 252 mmHg
